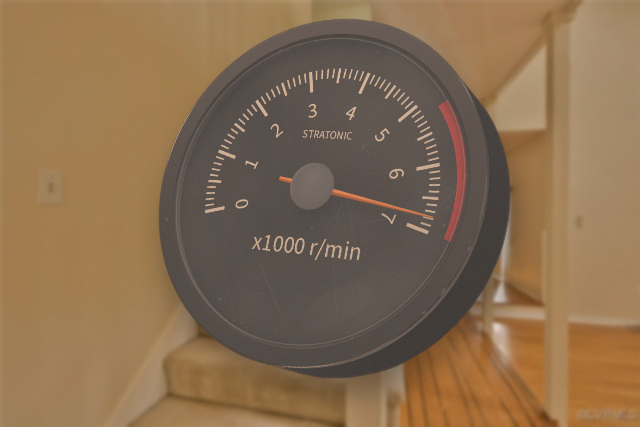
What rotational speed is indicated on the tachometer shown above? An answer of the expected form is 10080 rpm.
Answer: 6800 rpm
